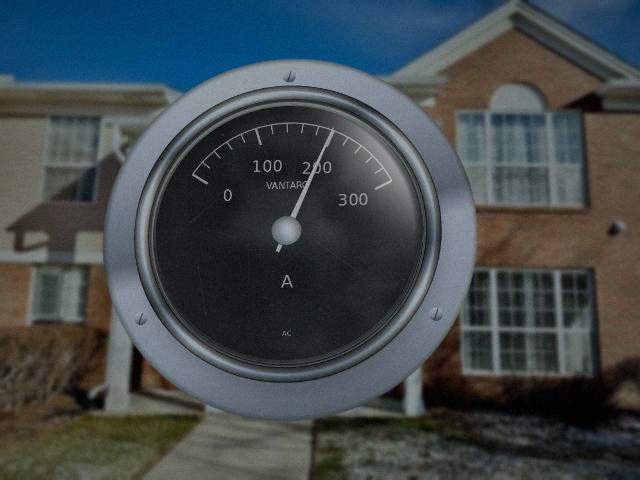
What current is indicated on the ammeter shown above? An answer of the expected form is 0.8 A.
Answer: 200 A
